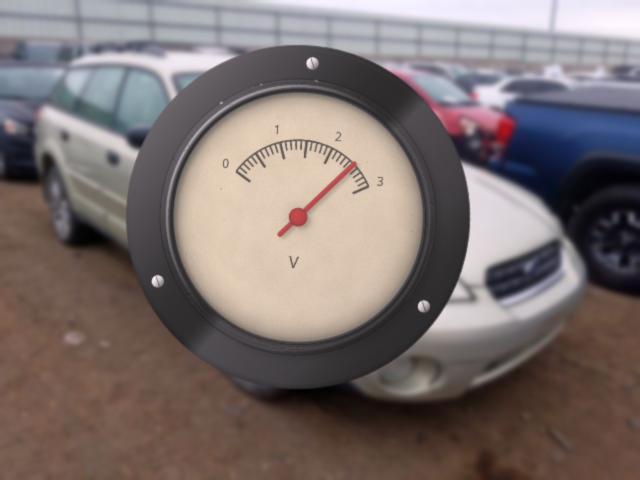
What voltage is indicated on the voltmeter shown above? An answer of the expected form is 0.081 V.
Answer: 2.5 V
